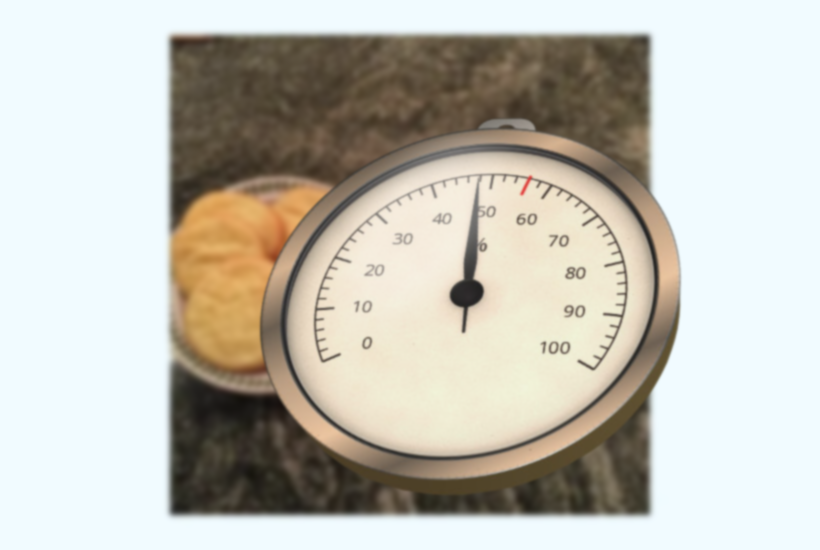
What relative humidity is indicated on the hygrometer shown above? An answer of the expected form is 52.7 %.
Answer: 48 %
